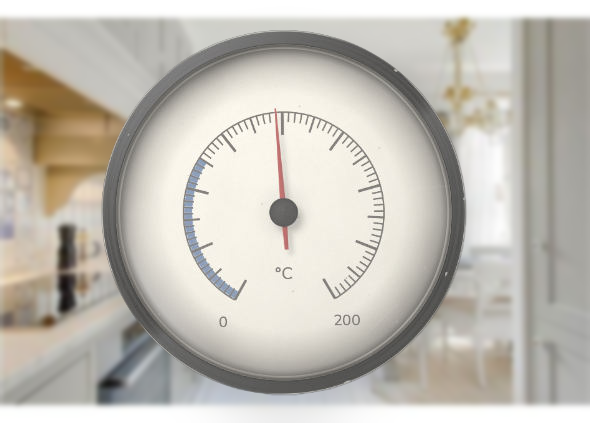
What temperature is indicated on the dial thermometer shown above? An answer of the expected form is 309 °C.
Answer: 97.5 °C
